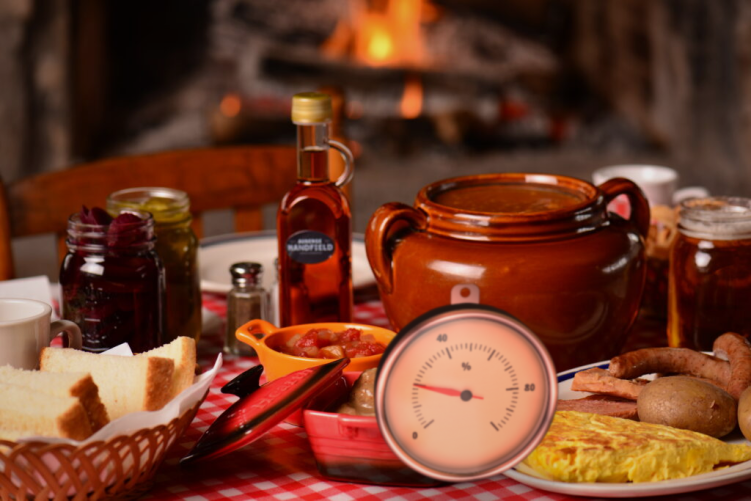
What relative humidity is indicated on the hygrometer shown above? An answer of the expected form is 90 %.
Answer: 20 %
